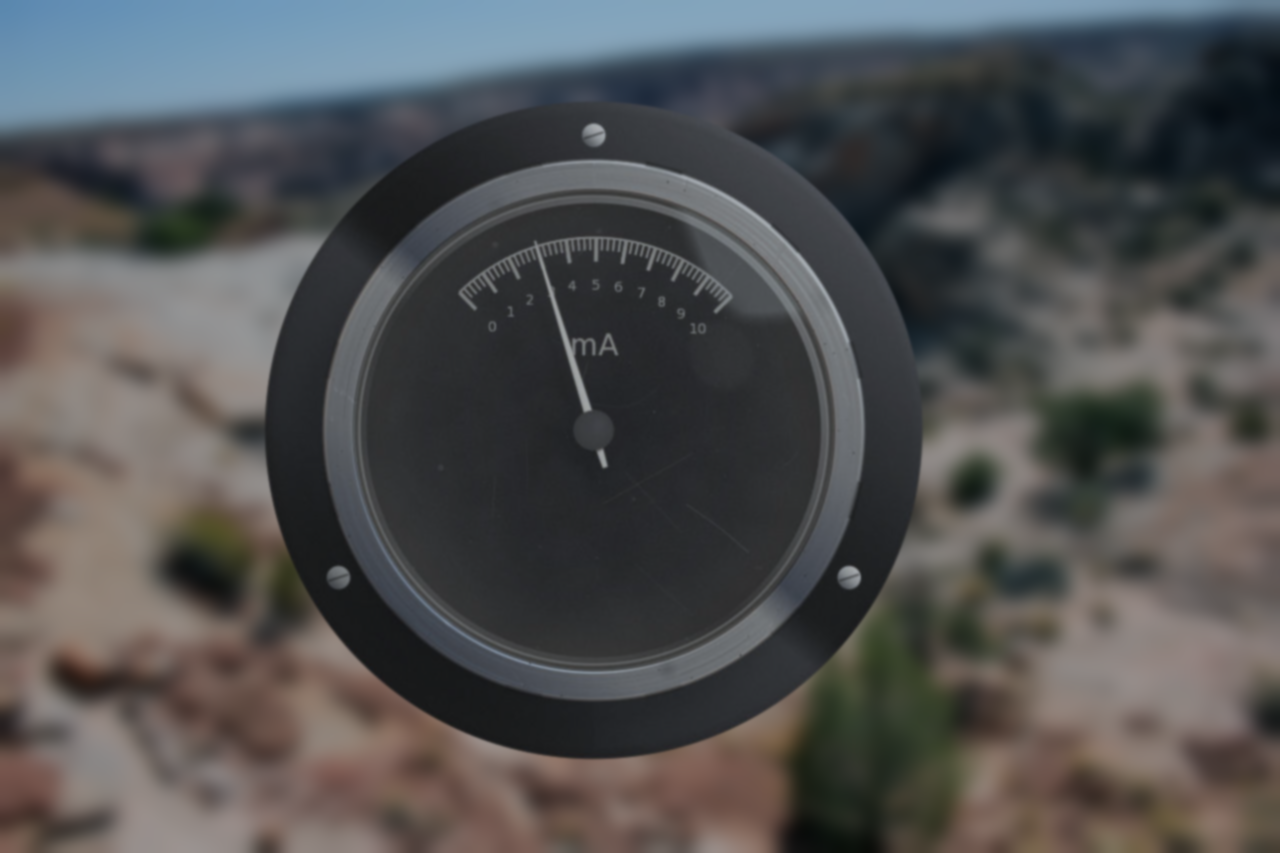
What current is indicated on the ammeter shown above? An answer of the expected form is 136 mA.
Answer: 3 mA
